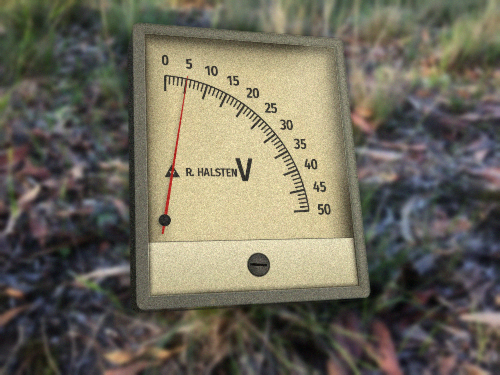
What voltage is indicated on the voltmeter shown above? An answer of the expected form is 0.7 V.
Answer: 5 V
